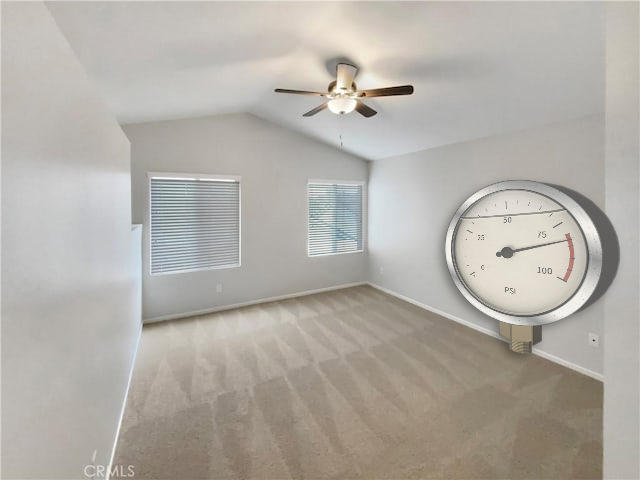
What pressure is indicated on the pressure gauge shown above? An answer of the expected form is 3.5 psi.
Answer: 82.5 psi
